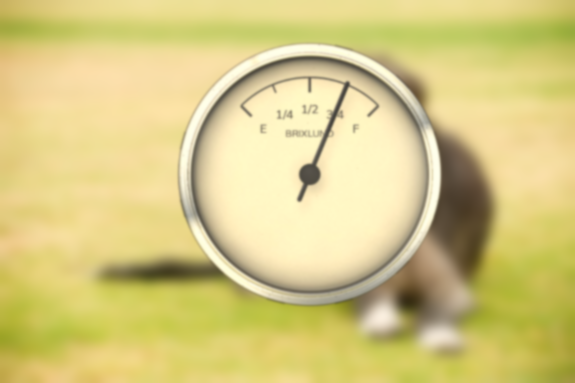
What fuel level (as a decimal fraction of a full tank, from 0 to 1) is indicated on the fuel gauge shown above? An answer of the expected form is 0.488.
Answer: 0.75
